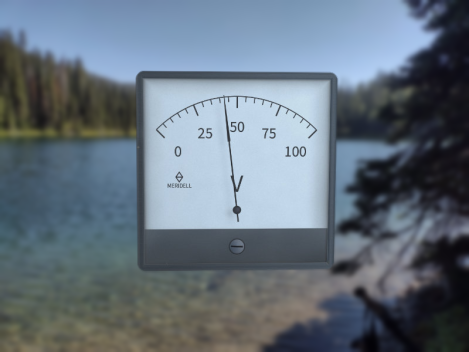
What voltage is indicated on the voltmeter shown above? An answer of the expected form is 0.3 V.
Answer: 42.5 V
